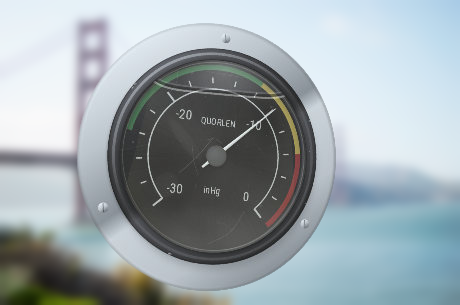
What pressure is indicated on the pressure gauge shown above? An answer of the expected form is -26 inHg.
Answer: -10 inHg
